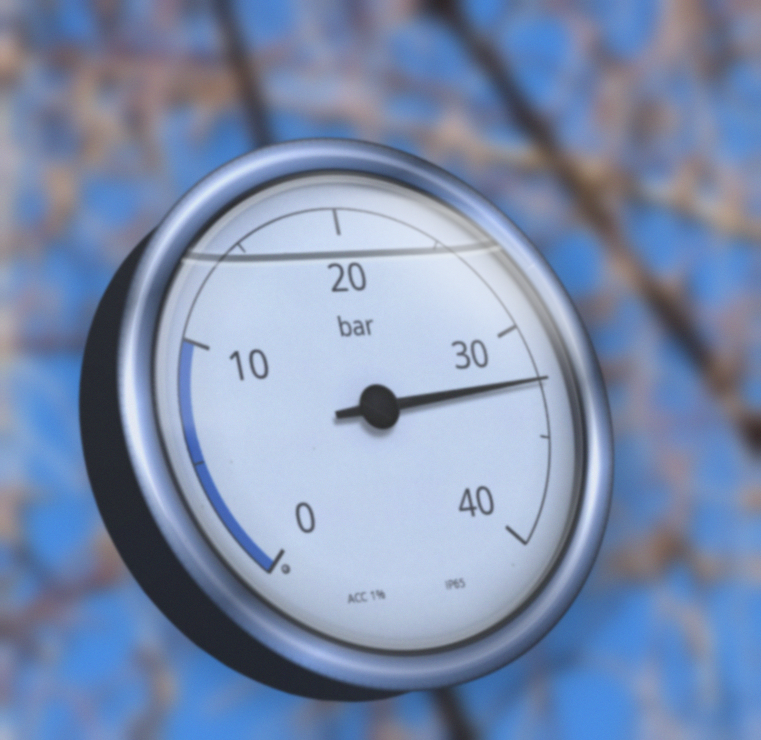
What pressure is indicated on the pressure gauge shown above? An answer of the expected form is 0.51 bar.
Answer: 32.5 bar
